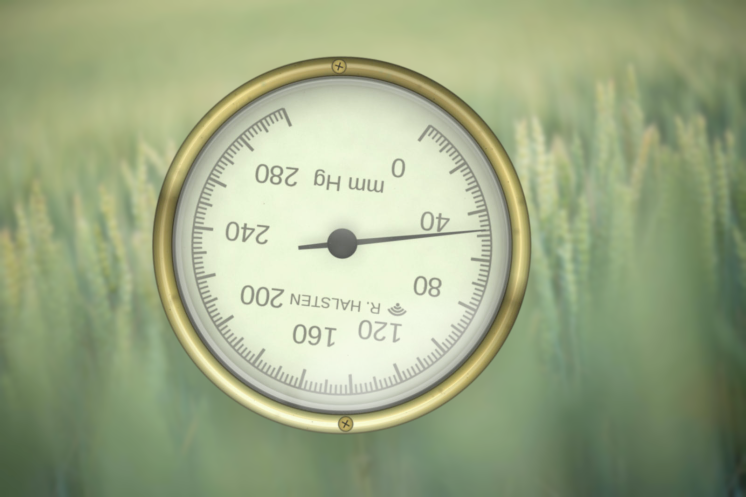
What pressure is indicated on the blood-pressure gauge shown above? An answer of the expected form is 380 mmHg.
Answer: 48 mmHg
